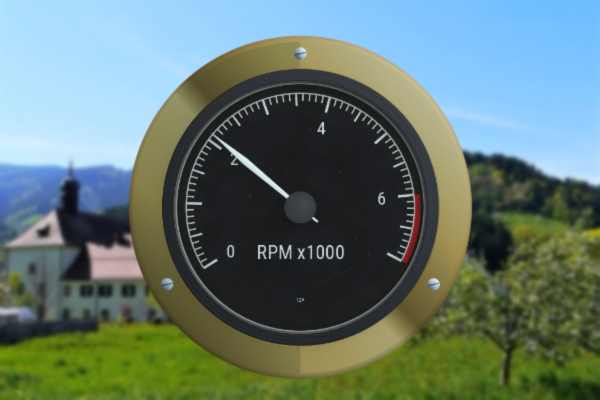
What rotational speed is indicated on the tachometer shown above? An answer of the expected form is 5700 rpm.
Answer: 2100 rpm
